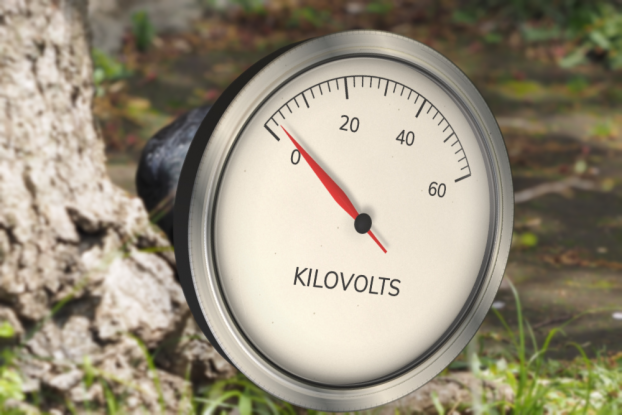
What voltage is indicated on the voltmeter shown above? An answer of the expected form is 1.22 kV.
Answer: 2 kV
